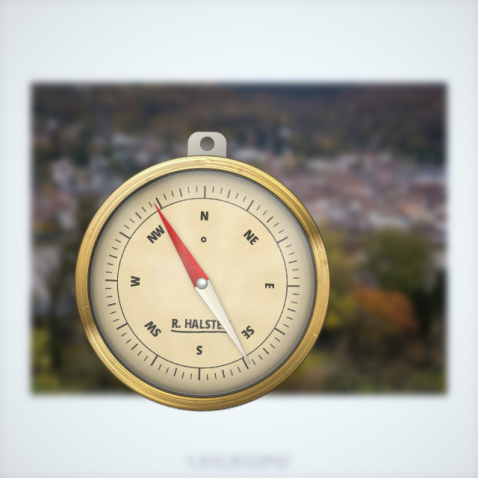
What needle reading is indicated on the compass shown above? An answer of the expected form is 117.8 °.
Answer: 327.5 °
